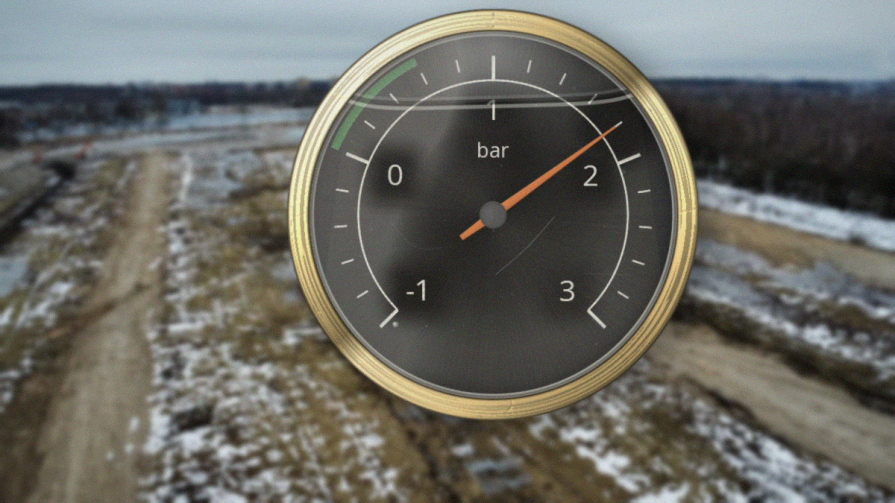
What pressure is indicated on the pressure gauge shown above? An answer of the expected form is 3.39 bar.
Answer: 1.8 bar
